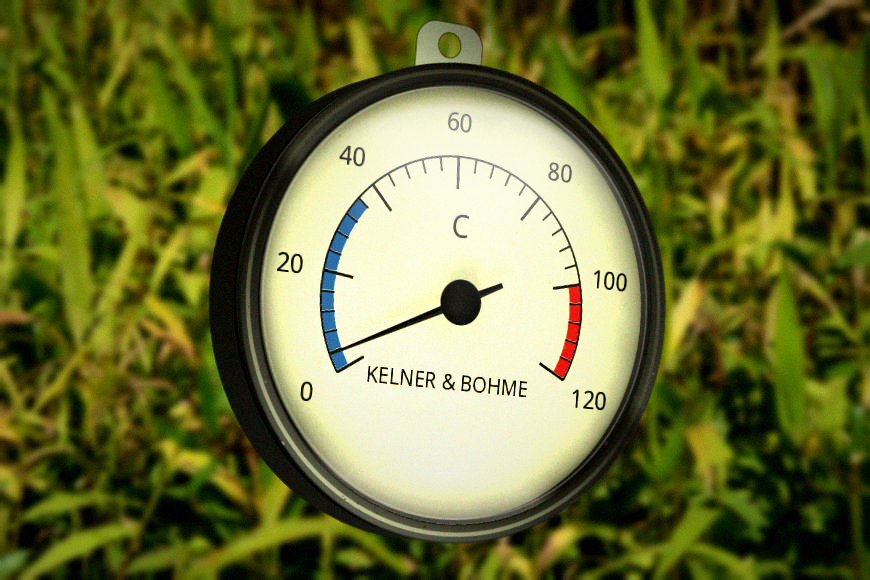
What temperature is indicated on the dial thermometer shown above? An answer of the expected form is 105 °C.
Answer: 4 °C
